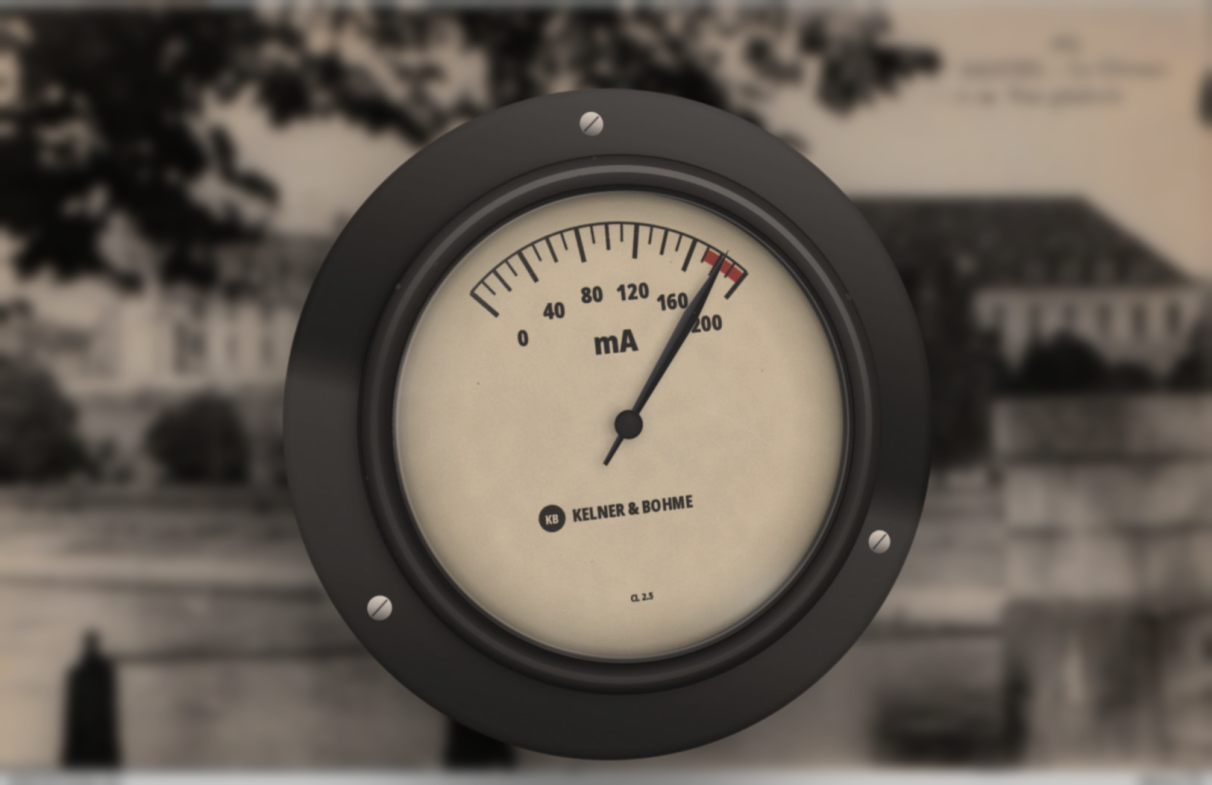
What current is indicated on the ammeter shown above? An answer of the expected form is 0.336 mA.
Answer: 180 mA
